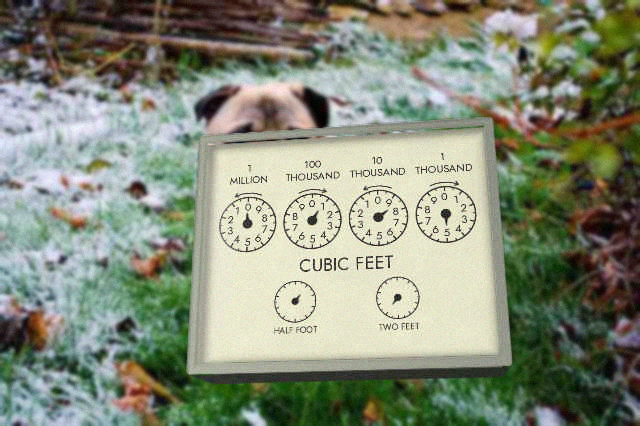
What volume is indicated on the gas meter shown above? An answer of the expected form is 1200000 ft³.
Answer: 8500 ft³
